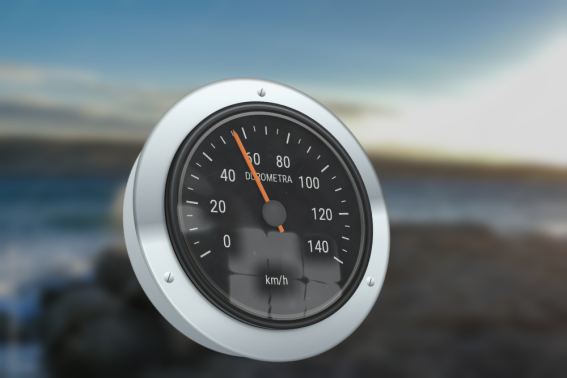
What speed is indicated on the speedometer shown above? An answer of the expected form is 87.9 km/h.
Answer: 55 km/h
